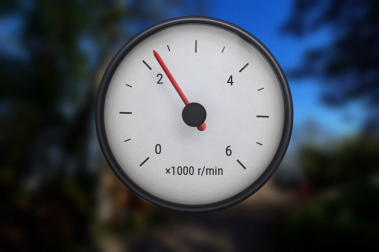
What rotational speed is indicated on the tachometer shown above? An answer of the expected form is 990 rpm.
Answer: 2250 rpm
